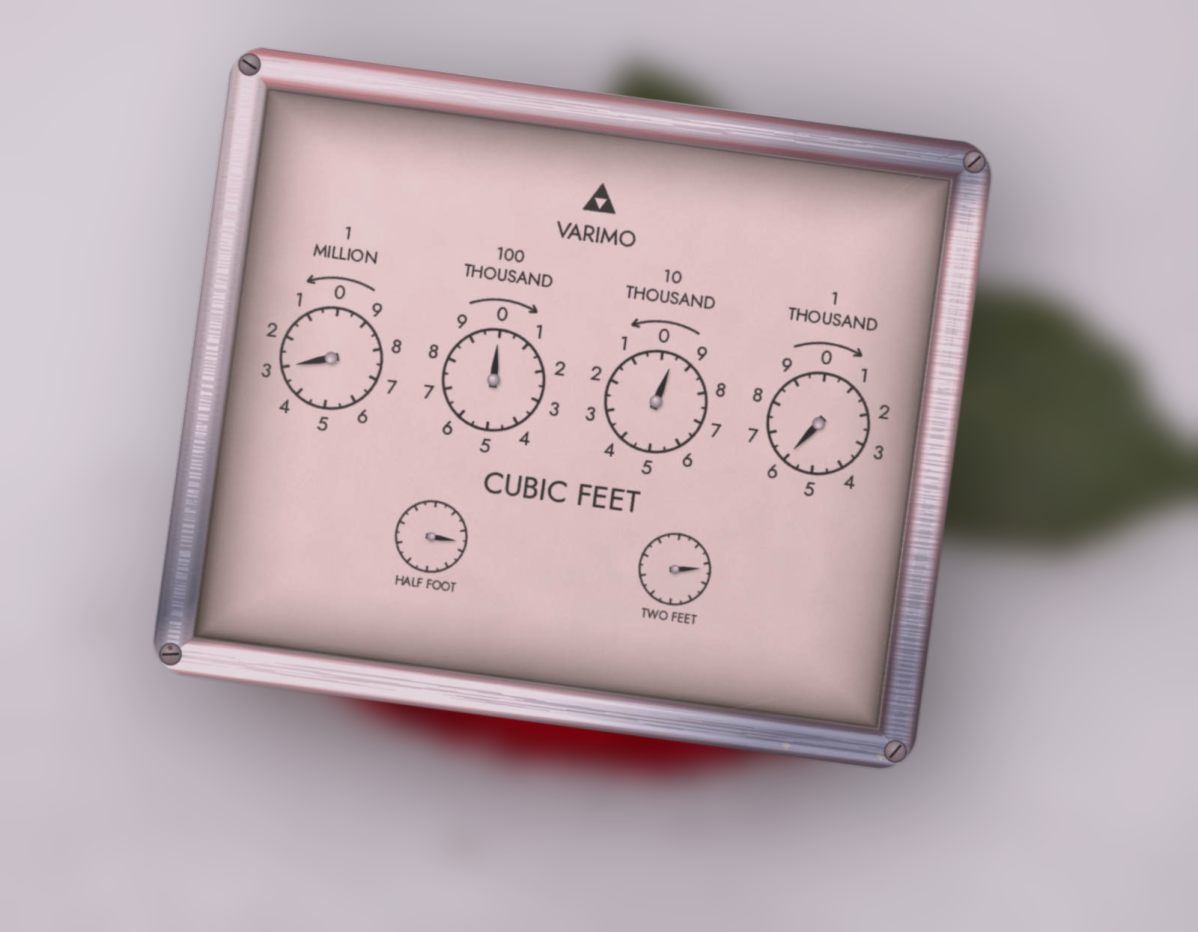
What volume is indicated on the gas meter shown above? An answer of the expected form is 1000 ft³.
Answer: 299600 ft³
